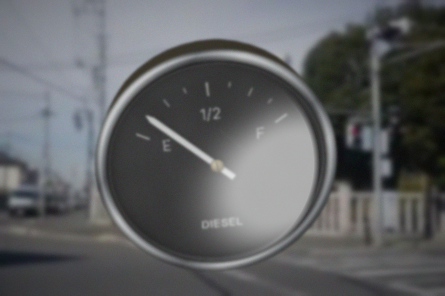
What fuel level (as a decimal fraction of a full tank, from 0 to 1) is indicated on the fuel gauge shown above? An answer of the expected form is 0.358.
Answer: 0.125
